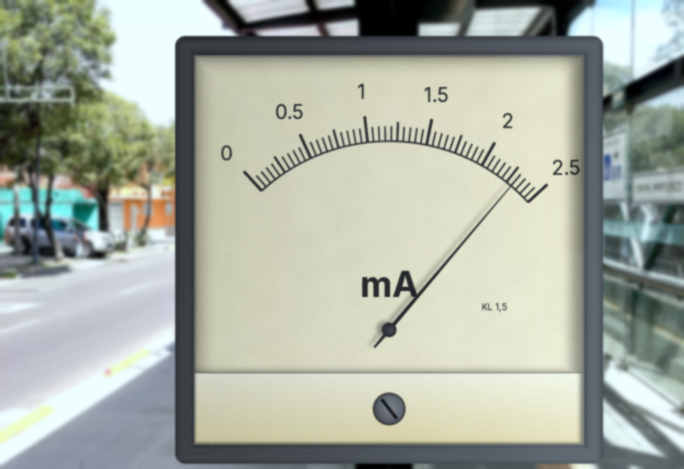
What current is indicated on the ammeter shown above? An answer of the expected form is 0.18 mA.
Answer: 2.3 mA
